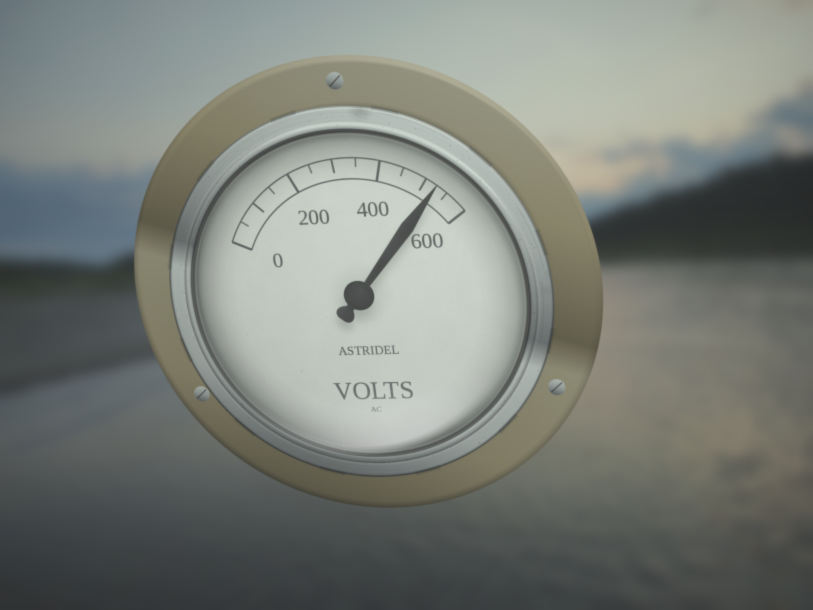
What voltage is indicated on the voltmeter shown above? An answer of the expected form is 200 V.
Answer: 525 V
